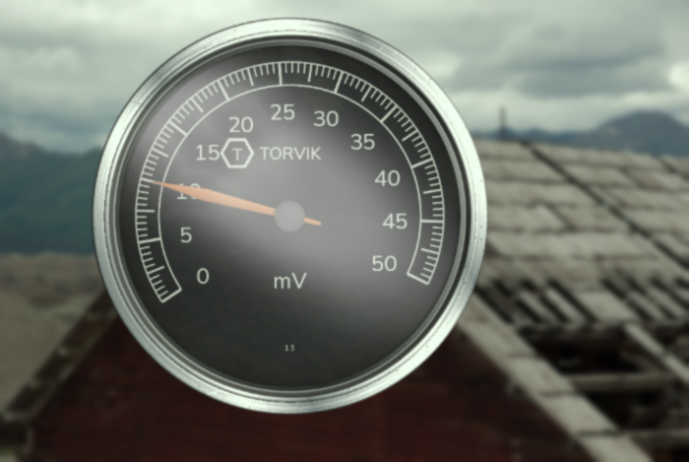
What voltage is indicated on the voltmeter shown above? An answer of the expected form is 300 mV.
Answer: 10 mV
